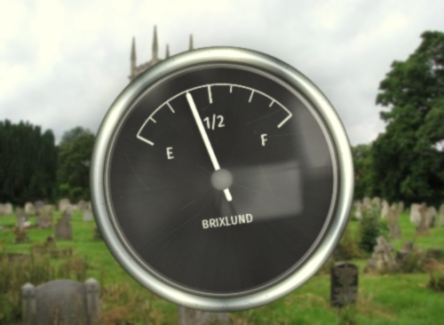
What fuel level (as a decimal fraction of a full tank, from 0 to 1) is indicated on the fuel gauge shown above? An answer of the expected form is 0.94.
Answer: 0.375
